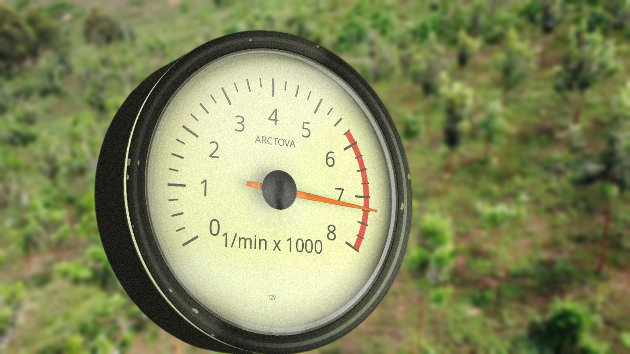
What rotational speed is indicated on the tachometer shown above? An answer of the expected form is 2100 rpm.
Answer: 7250 rpm
